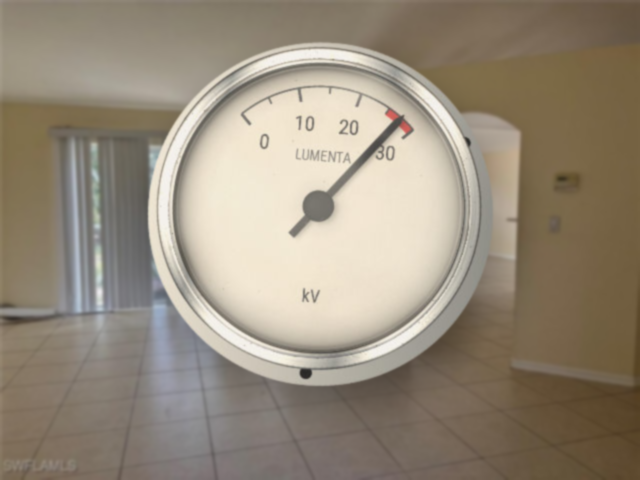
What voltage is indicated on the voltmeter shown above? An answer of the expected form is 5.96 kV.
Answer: 27.5 kV
